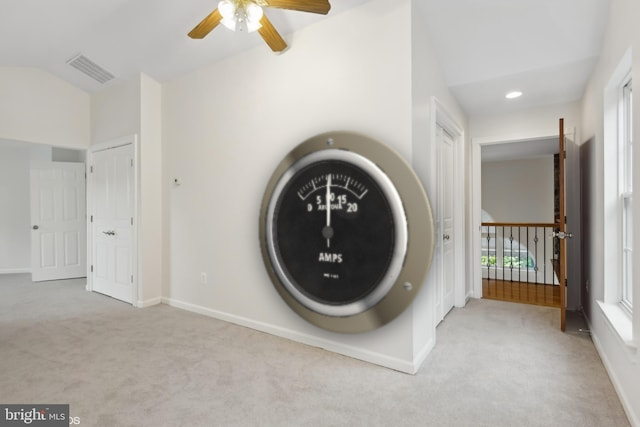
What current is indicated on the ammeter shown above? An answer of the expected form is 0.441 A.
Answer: 10 A
